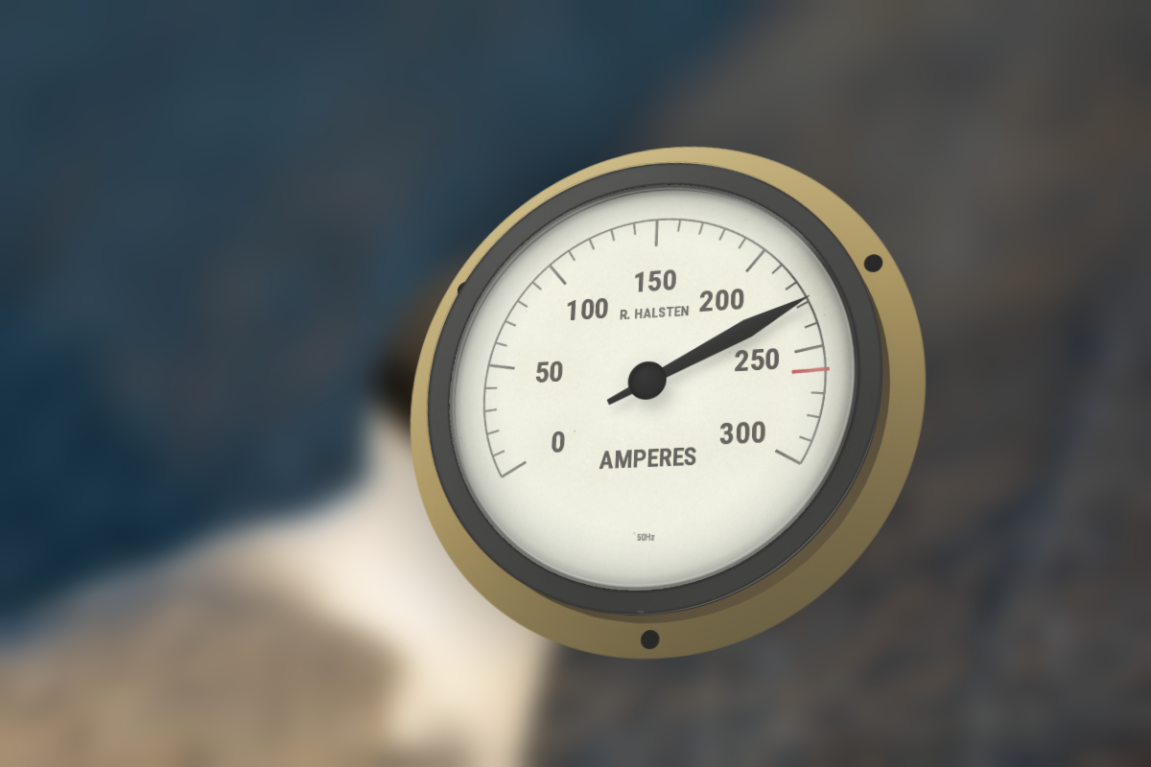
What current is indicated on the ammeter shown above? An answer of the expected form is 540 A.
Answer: 230 A
